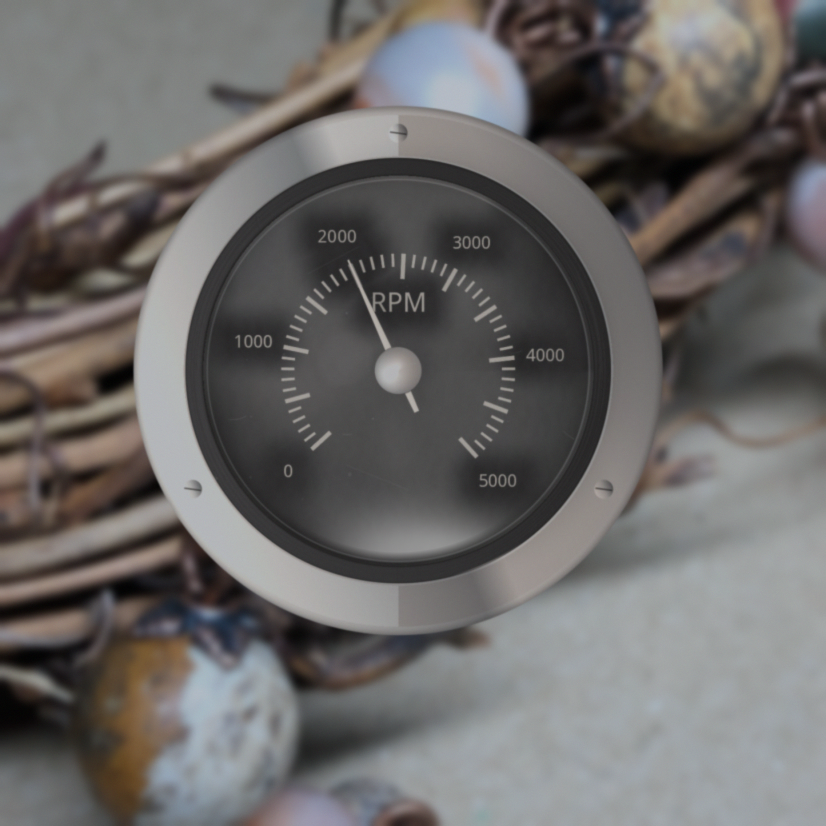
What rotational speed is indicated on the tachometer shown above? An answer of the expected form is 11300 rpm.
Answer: 2000 rpm
